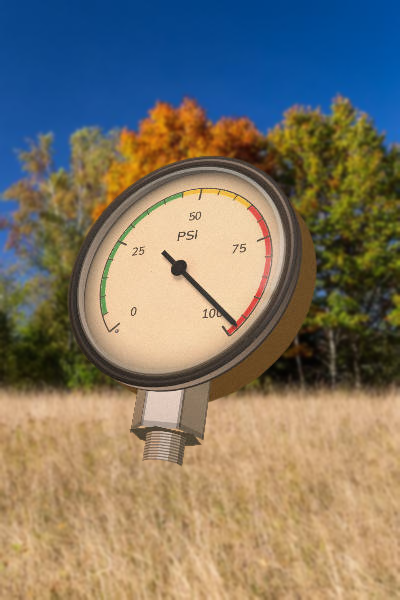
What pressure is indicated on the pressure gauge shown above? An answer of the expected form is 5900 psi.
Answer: 97.5 psi
